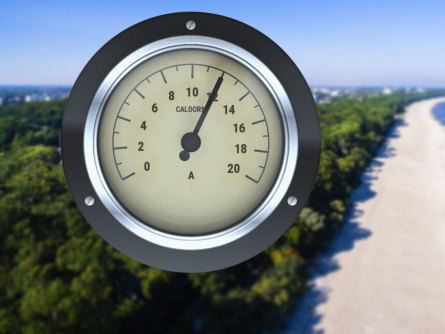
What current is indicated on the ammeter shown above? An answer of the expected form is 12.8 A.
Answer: 12 A
